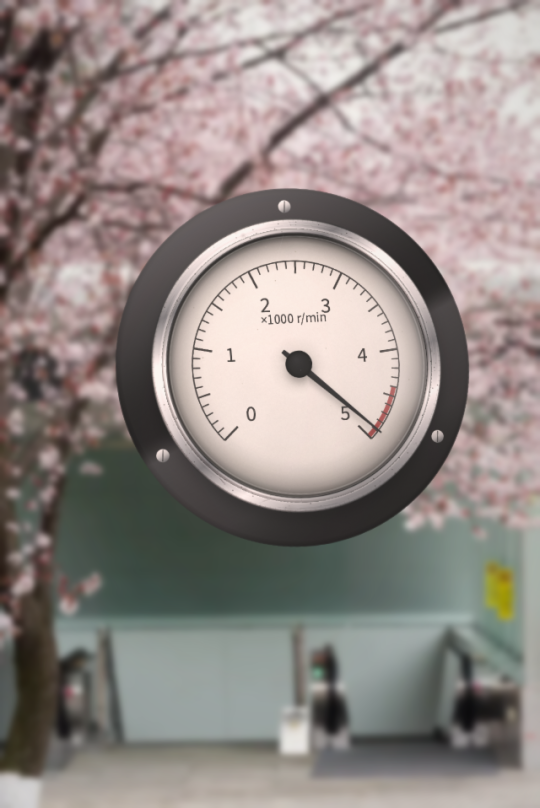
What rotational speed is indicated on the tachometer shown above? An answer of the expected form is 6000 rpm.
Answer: 4900 rpm
